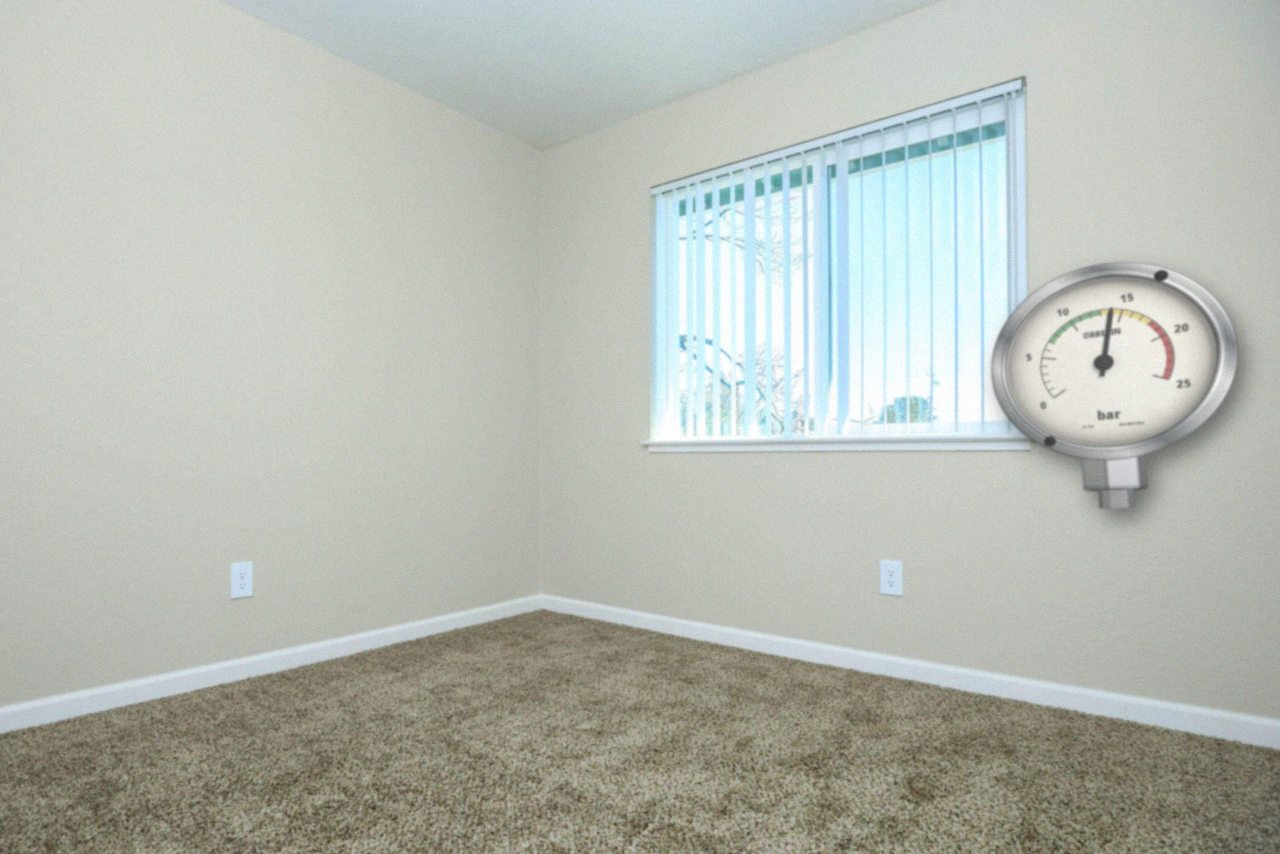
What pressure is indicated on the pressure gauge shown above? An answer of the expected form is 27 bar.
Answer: 14 bar
